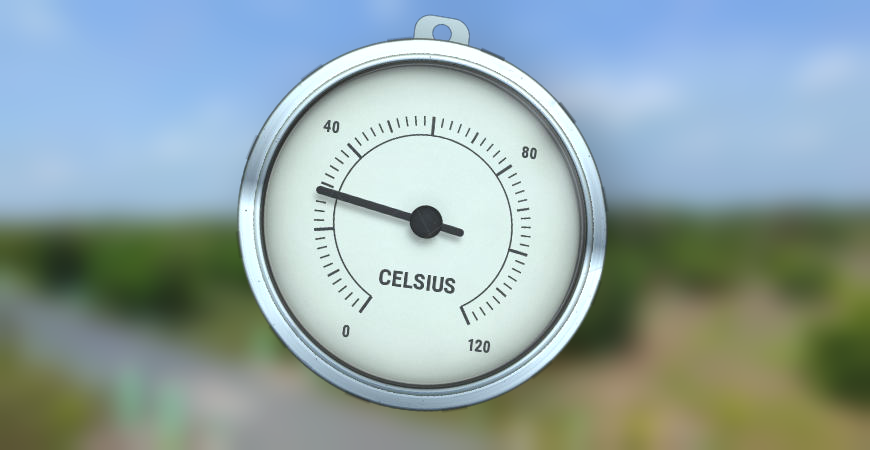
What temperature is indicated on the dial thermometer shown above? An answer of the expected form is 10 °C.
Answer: 28 °C
